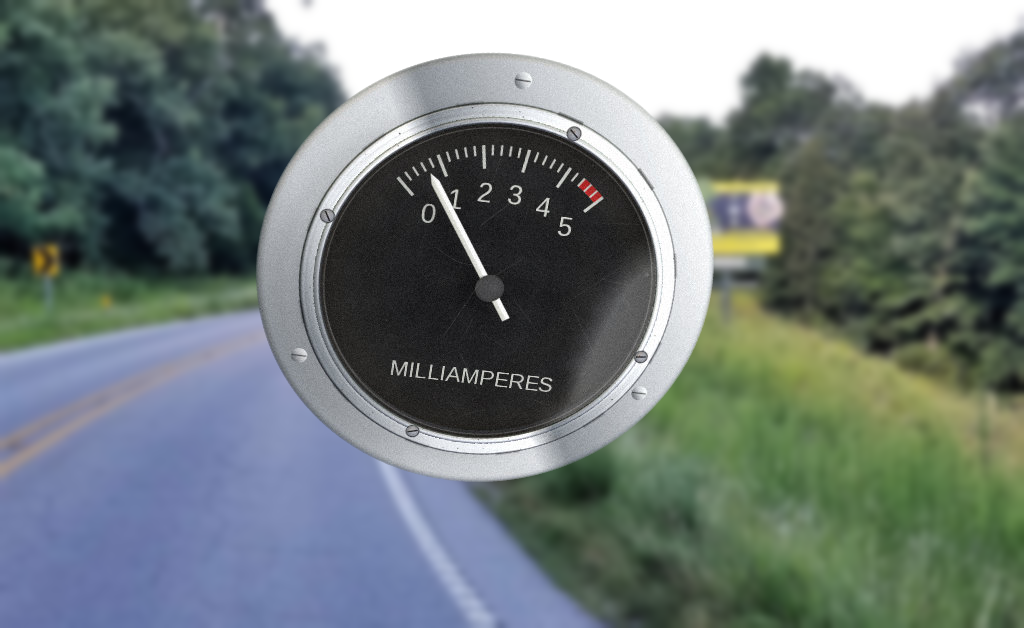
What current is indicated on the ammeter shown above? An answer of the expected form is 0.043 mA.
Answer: 0.7 mA
